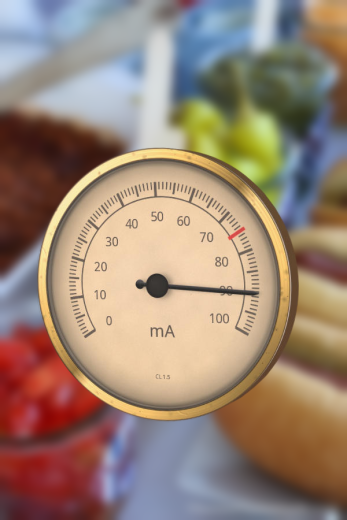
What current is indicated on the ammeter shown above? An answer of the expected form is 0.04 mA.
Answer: 90 mA
